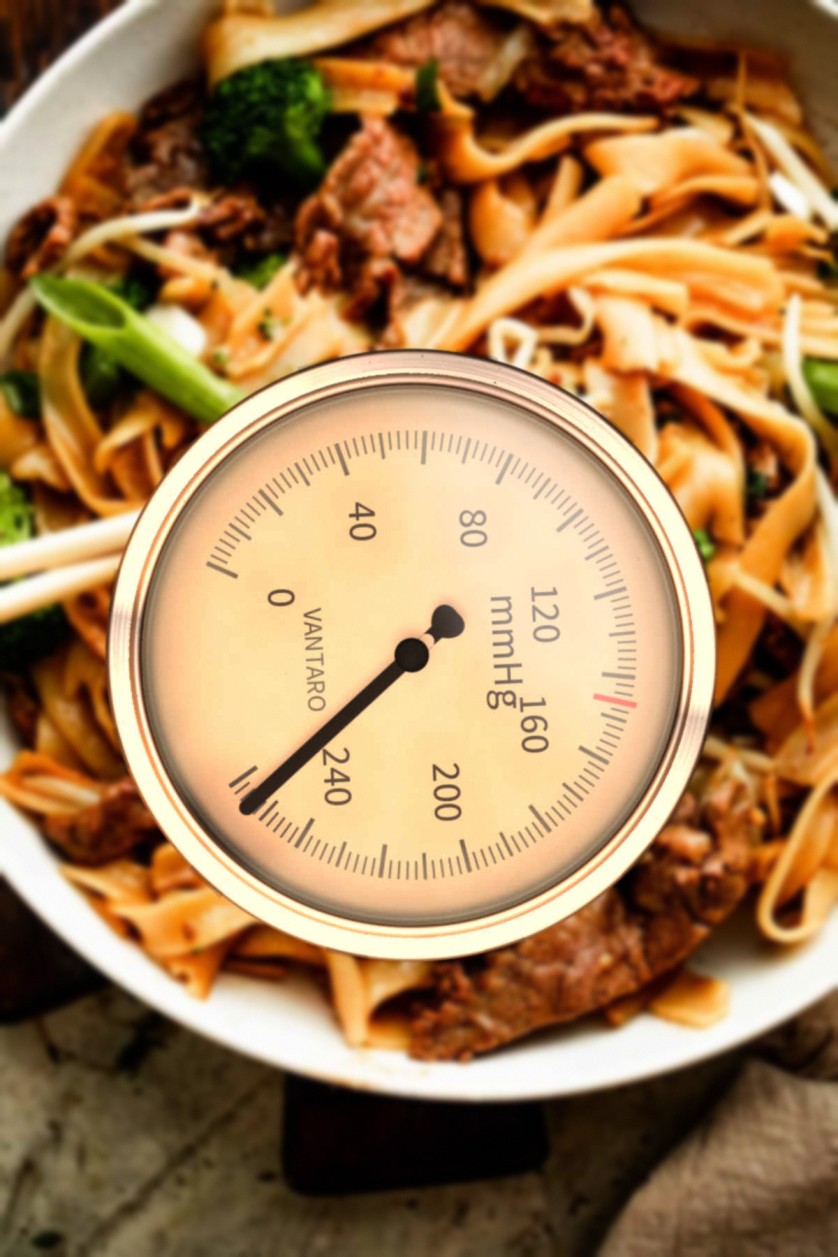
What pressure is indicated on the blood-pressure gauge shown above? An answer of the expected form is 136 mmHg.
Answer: 254 mmHg
